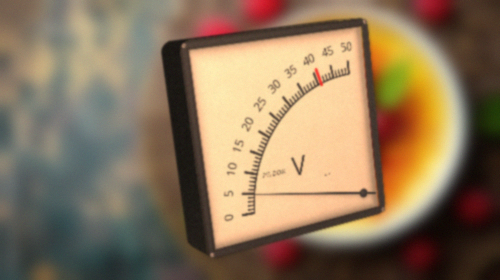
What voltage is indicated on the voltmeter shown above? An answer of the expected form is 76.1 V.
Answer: 5 V
